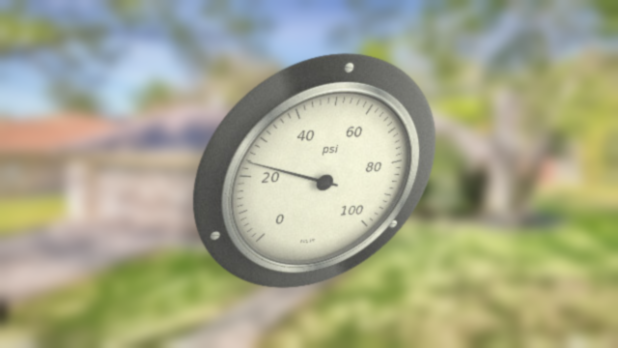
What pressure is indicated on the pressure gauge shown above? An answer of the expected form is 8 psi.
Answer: 24 psi
